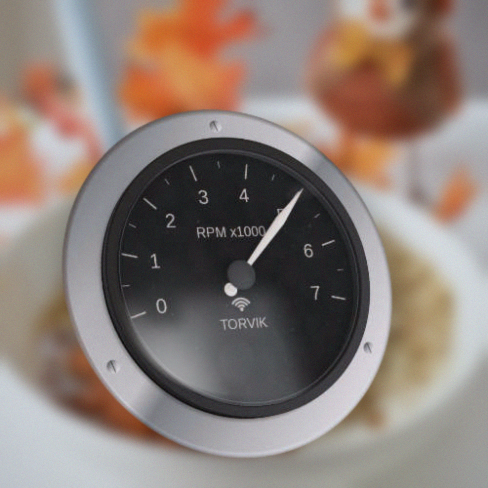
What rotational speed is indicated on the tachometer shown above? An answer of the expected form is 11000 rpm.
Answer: 5000 rpm
